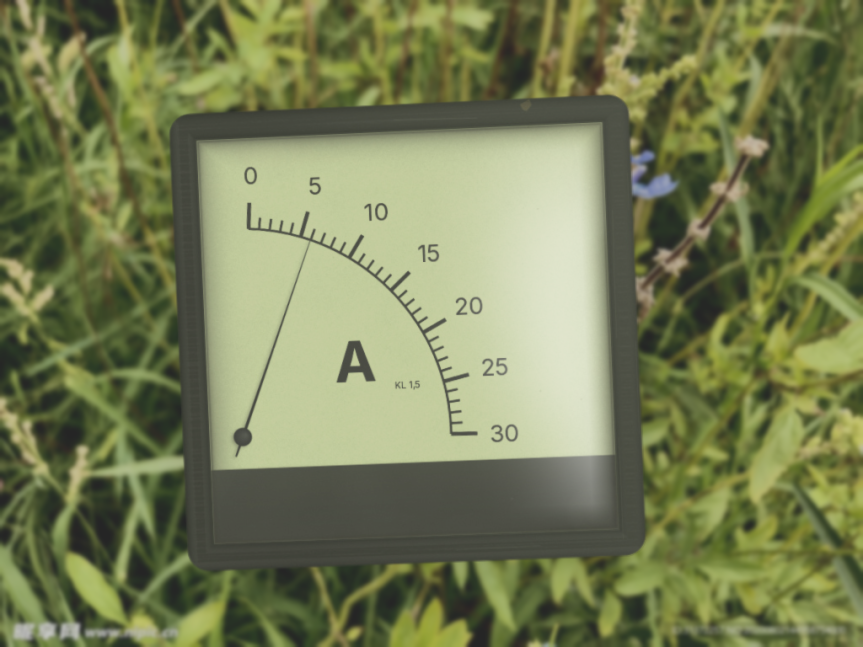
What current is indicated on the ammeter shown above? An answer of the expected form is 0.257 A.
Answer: 6 A
